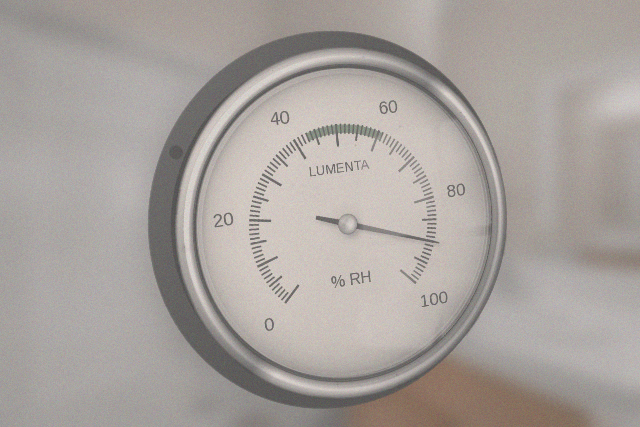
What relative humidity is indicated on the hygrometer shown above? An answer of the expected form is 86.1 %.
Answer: 90 %
